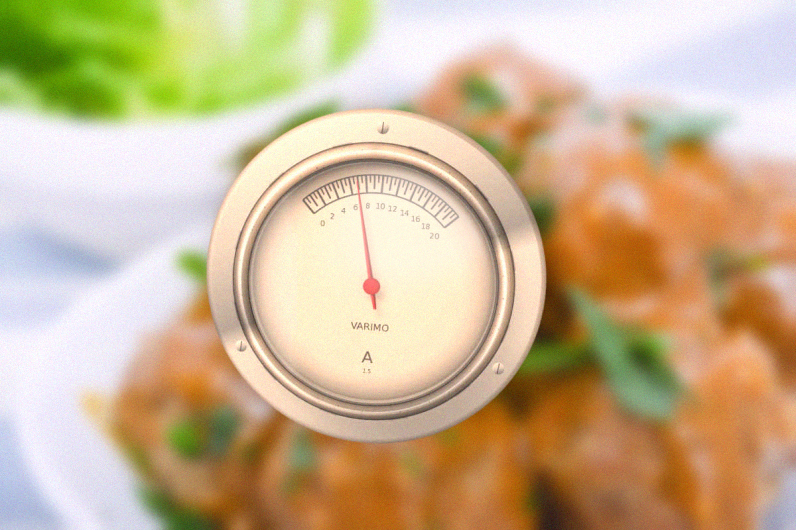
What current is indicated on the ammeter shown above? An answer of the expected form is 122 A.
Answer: 7 A
